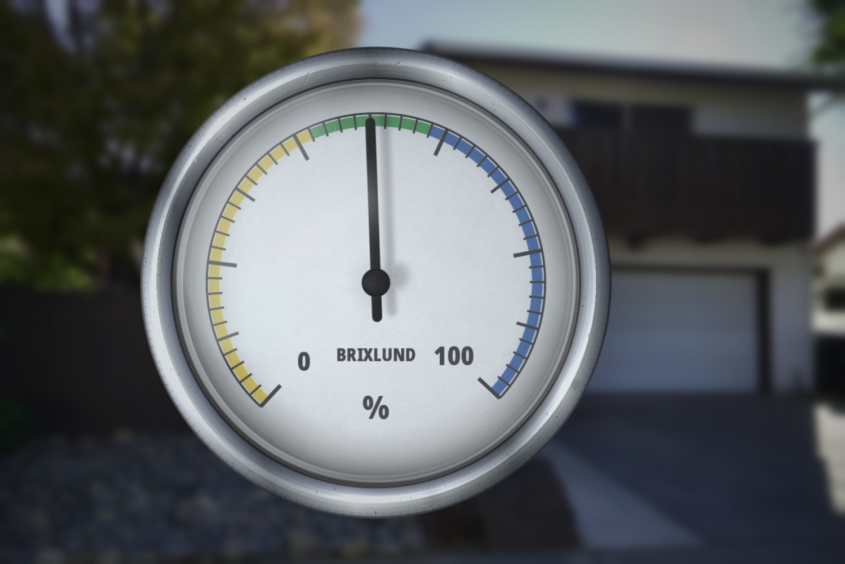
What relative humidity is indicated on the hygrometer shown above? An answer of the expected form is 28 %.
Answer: 50 %
